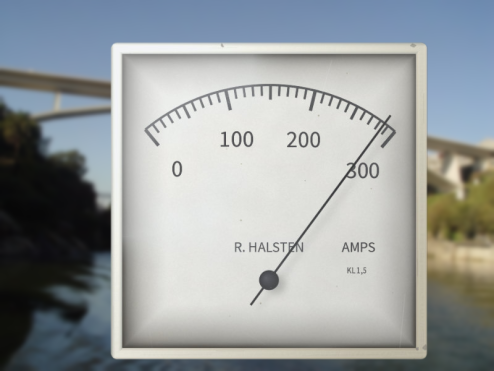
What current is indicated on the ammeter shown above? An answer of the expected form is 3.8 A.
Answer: 285 A
